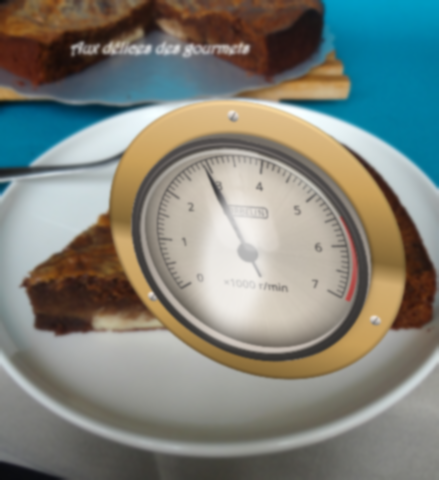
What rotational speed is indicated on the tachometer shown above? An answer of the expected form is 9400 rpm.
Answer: 3000 rpm
